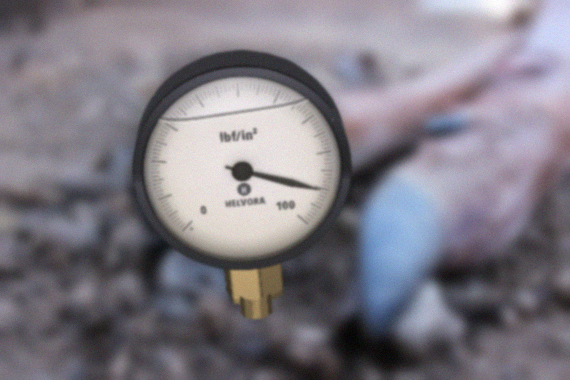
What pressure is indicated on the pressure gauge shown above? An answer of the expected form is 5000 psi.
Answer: 90 psi
